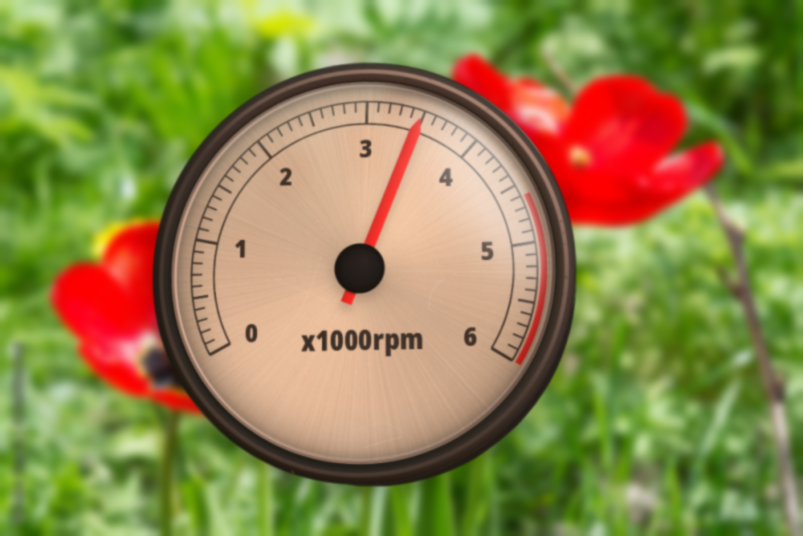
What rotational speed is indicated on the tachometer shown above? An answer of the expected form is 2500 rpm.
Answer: 3500 rpm
